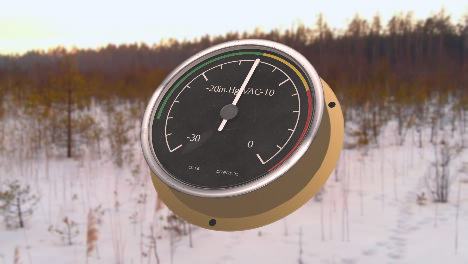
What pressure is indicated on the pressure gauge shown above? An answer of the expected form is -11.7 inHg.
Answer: -14 inHg
